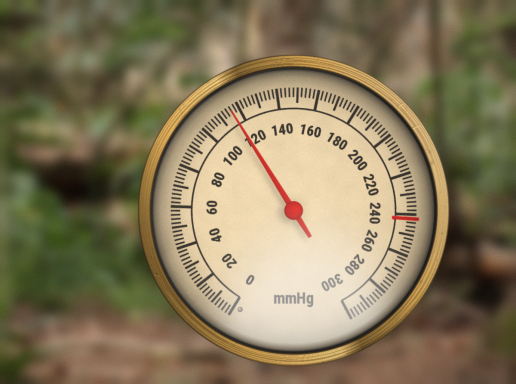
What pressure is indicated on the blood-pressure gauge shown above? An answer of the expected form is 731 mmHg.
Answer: 116 mmHg
